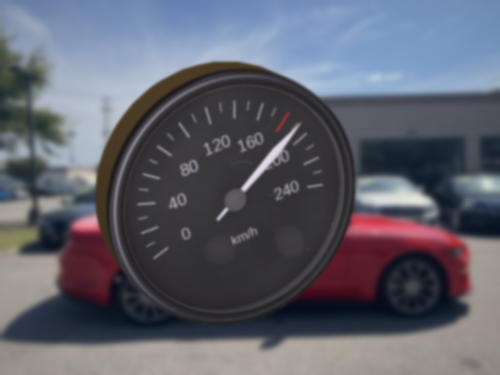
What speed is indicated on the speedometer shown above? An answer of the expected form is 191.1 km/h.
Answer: 190 km/h
